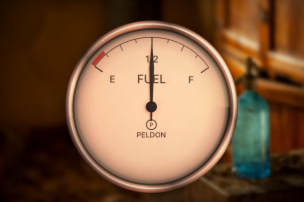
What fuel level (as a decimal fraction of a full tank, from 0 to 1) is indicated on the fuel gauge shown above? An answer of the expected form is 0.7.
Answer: 0.5
